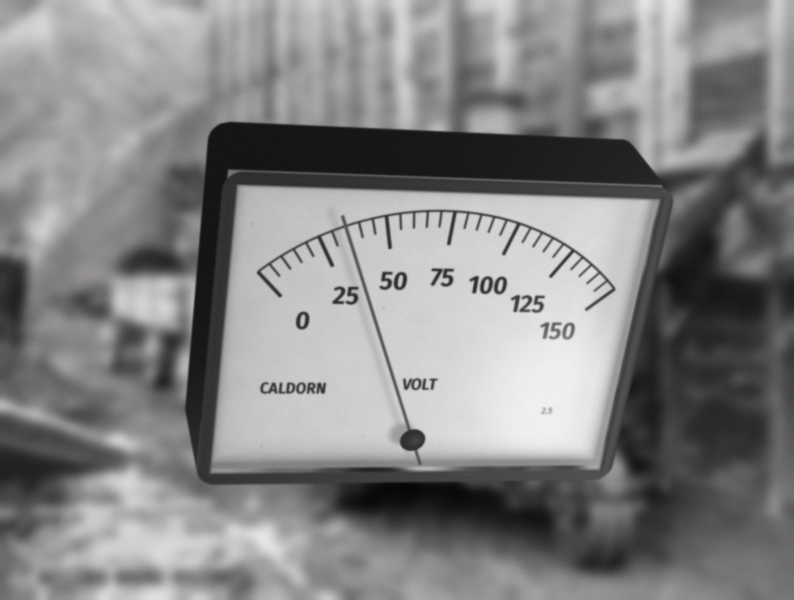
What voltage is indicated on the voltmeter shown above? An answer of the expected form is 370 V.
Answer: 35 V
